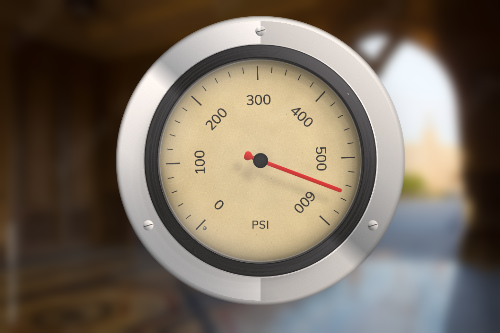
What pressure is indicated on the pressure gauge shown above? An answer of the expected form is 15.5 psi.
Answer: 550 psi
